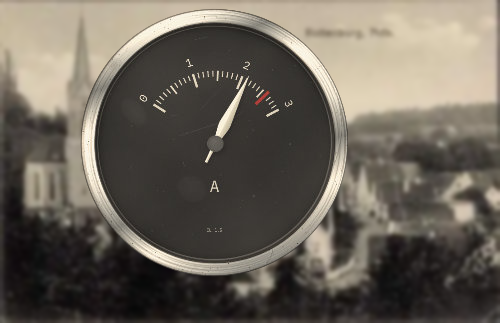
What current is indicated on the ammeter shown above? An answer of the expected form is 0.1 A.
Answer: 2.1 A
